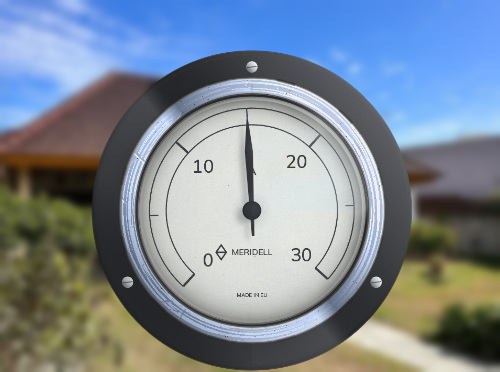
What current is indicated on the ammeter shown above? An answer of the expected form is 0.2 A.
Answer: 15 A
